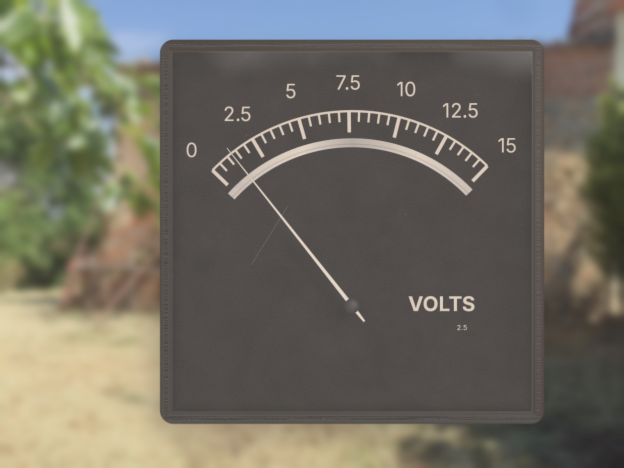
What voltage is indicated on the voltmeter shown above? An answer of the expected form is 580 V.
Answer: 1.25 V
